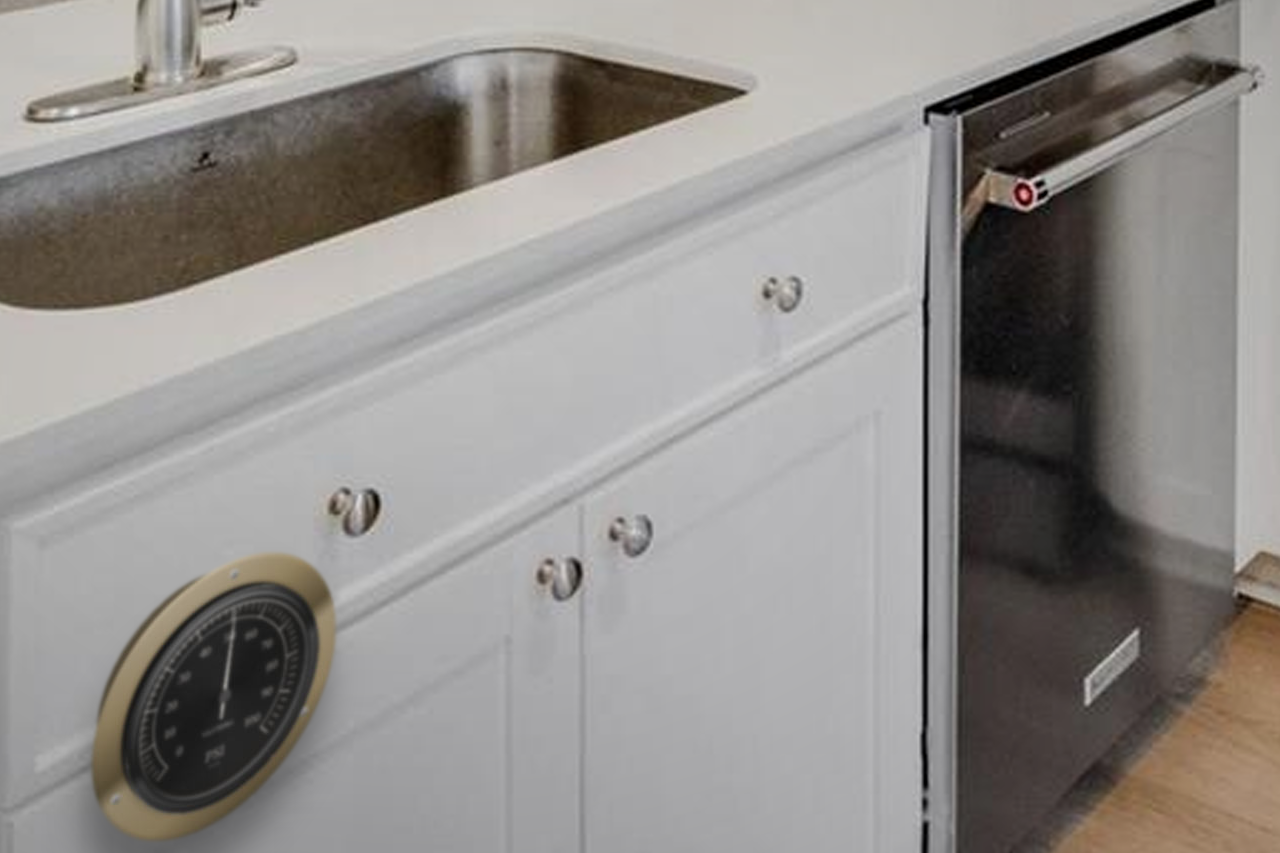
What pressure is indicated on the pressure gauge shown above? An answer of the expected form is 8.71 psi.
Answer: 50 psi
